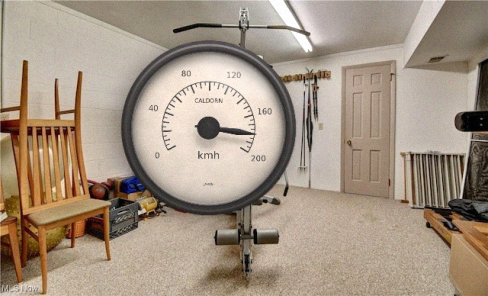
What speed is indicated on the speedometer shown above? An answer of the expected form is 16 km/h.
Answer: 180 km/h
